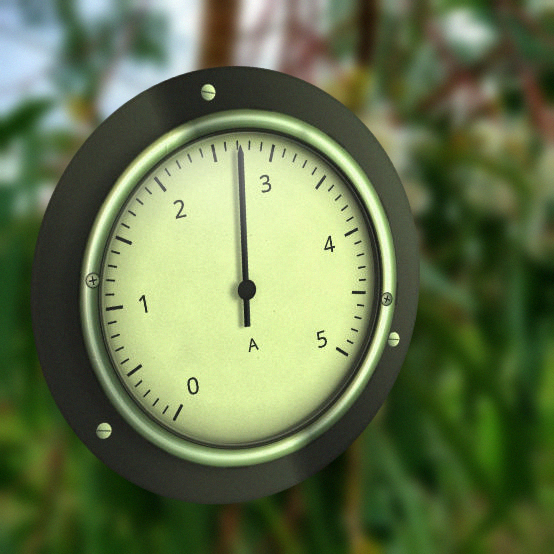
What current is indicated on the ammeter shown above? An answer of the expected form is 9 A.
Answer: 2.7 A
